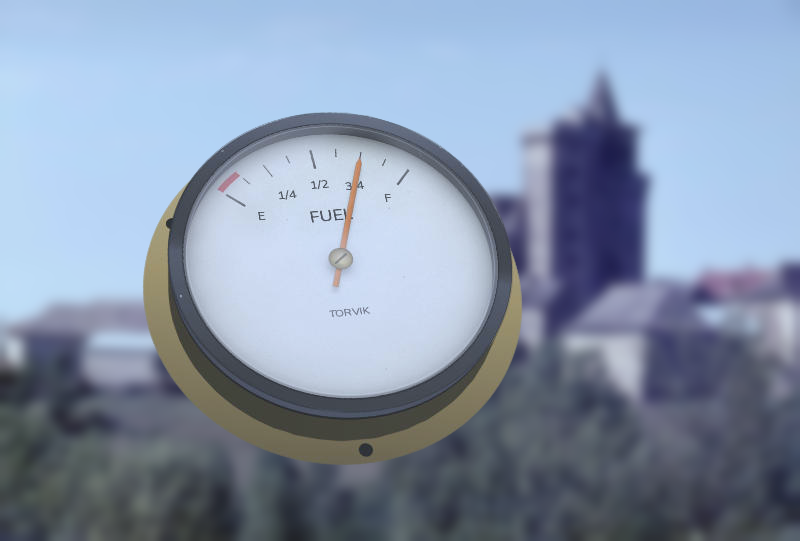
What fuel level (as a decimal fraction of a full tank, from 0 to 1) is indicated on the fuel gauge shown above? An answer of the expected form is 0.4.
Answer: 0.75
